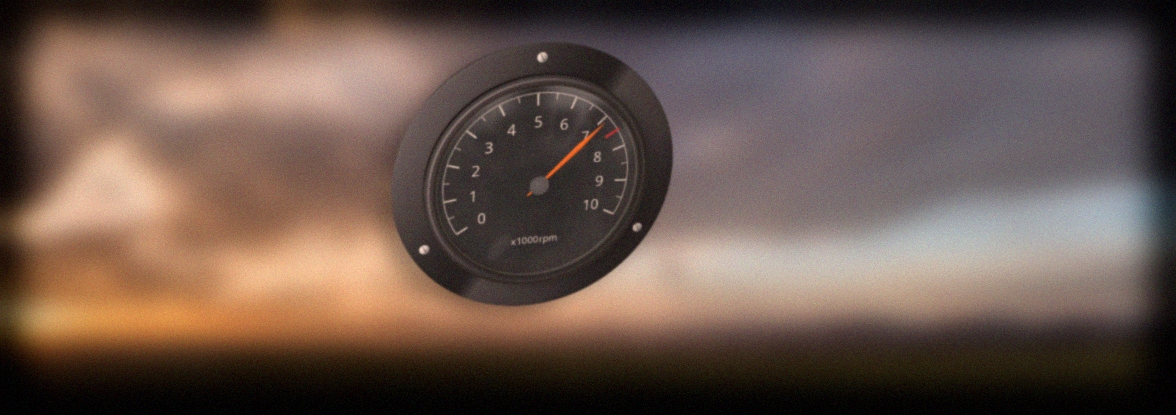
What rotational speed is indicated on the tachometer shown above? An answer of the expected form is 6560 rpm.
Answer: 7000 rpm
